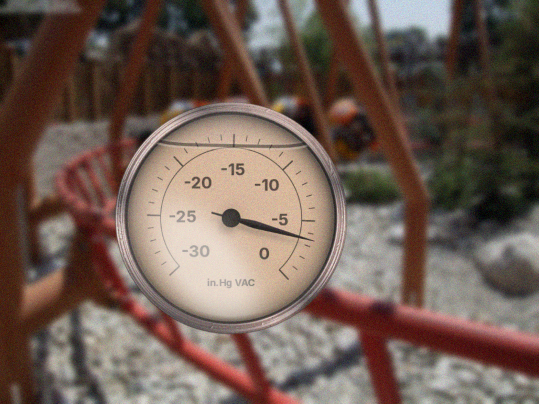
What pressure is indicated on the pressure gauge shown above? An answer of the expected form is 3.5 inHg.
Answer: -3.5 inHg
